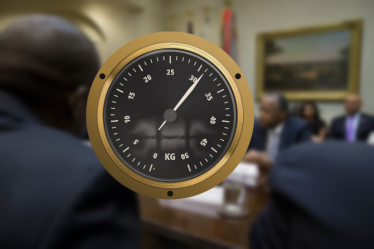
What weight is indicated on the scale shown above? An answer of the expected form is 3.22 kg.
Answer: 31 kg
